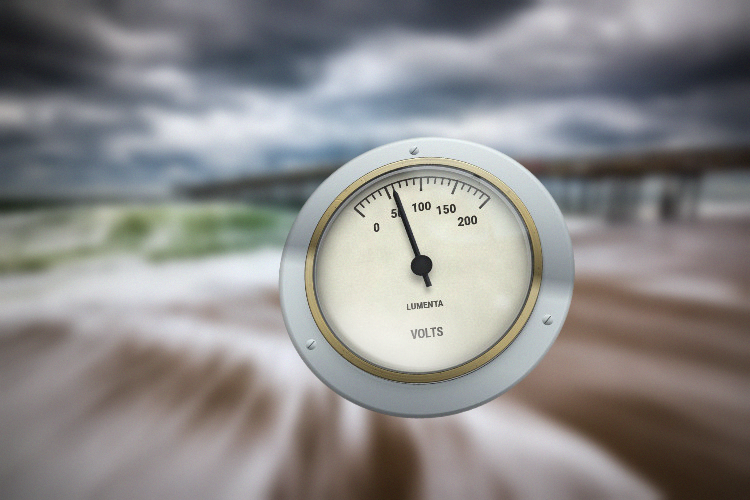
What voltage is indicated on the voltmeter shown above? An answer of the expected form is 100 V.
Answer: 60 V
